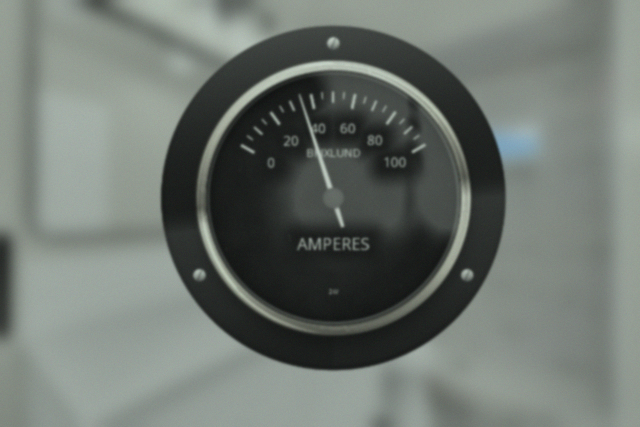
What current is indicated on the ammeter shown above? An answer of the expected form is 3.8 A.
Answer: 35 A
